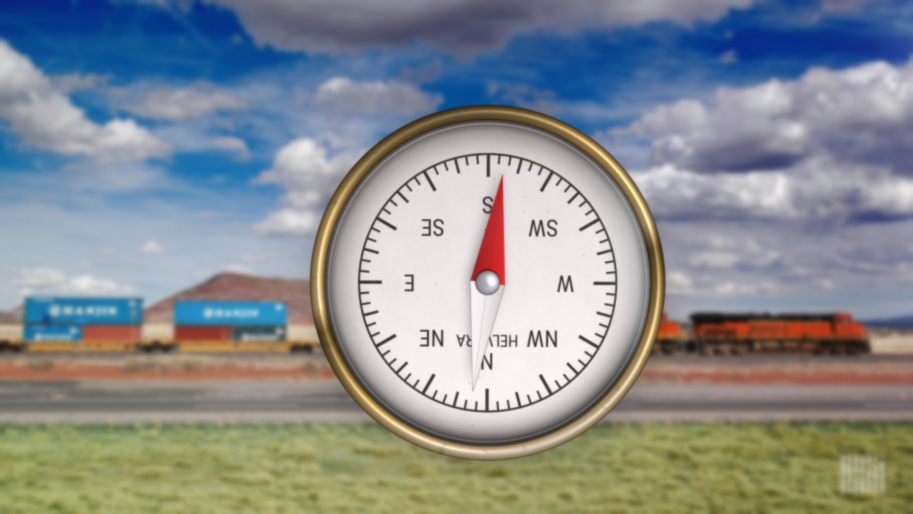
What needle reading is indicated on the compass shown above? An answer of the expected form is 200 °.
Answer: 187.5 °
